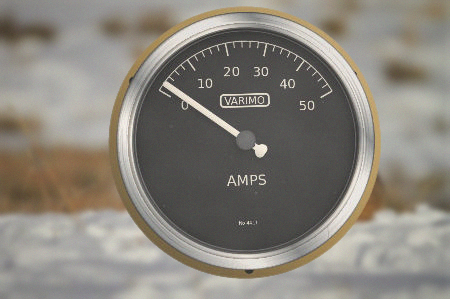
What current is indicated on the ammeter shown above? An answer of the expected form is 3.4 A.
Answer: 2 A
